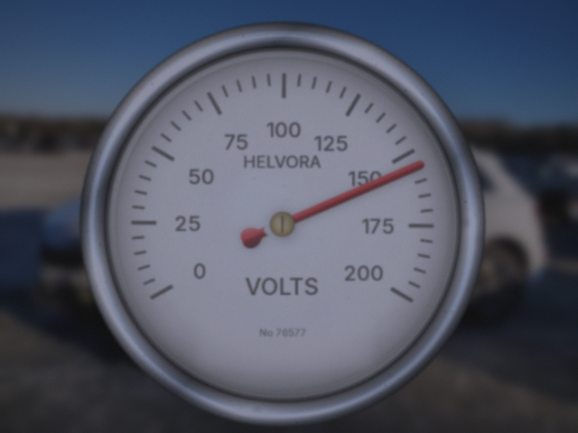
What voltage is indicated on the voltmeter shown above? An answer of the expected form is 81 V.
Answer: 155 V
